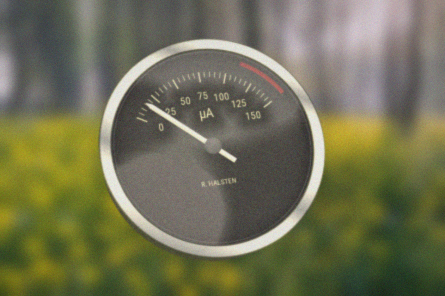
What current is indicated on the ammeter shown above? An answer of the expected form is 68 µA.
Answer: 15 µA
